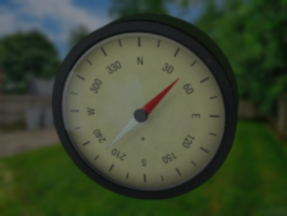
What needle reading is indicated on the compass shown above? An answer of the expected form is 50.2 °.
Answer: 45 °
